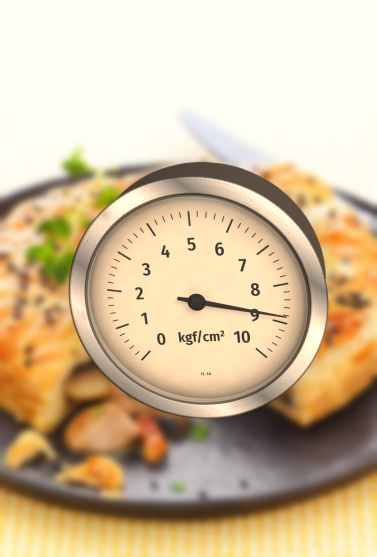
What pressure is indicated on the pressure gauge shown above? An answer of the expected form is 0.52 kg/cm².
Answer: 8.8 kg/cm²
